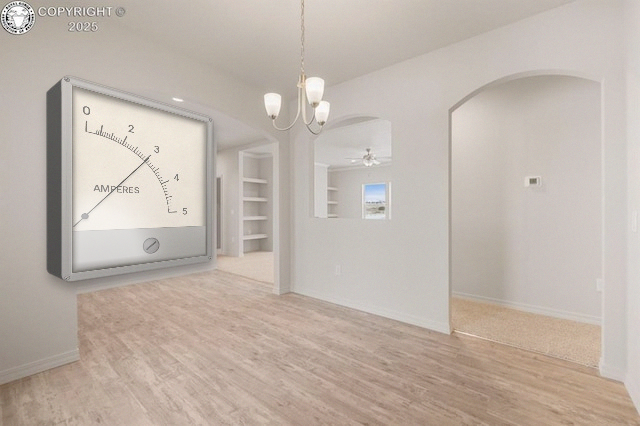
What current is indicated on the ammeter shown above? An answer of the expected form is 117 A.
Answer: 3 A
